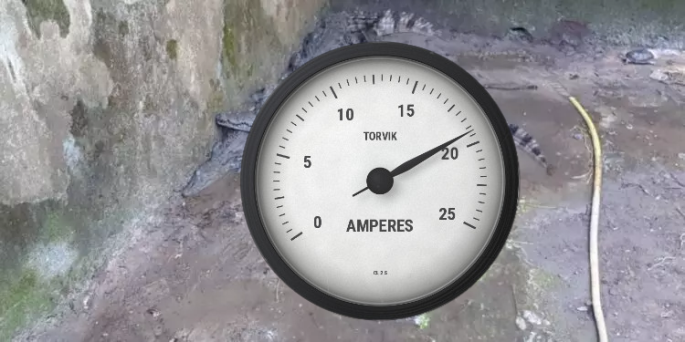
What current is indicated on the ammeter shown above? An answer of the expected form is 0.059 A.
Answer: 19.25 A
